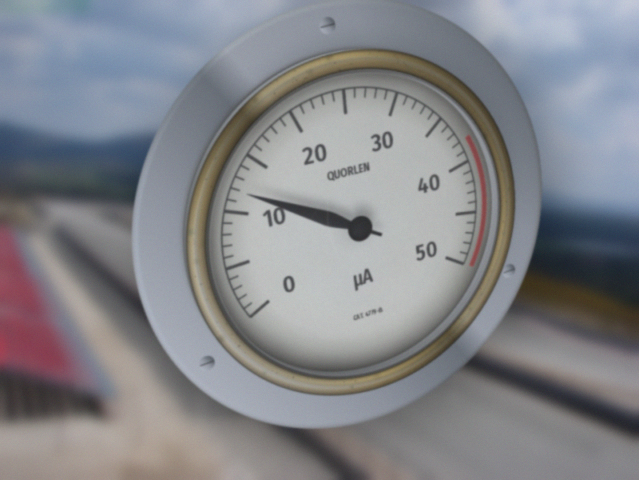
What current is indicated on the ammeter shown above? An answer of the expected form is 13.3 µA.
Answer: 12 µA
